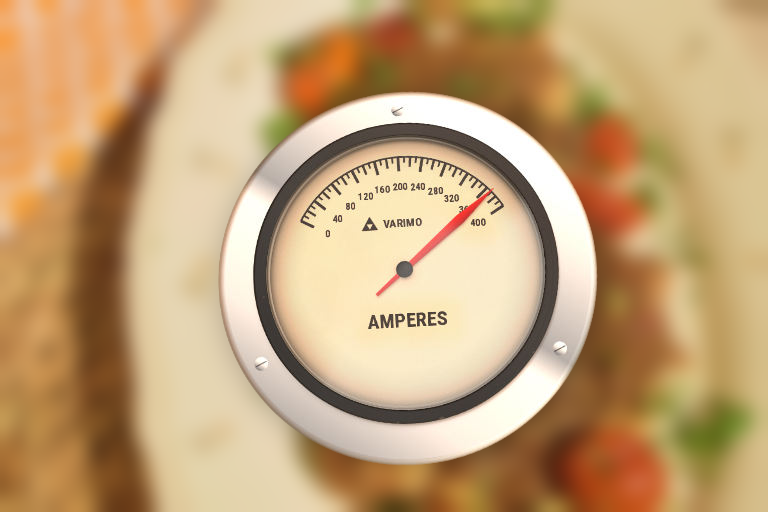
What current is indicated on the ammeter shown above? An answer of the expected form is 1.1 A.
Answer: 370 A
